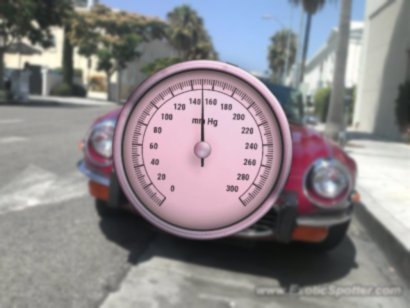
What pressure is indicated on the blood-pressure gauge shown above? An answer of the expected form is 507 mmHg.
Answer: 150 mmHg
